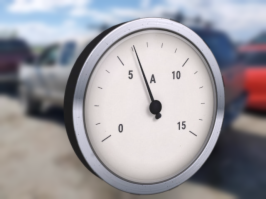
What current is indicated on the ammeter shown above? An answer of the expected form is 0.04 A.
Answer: 6 A
